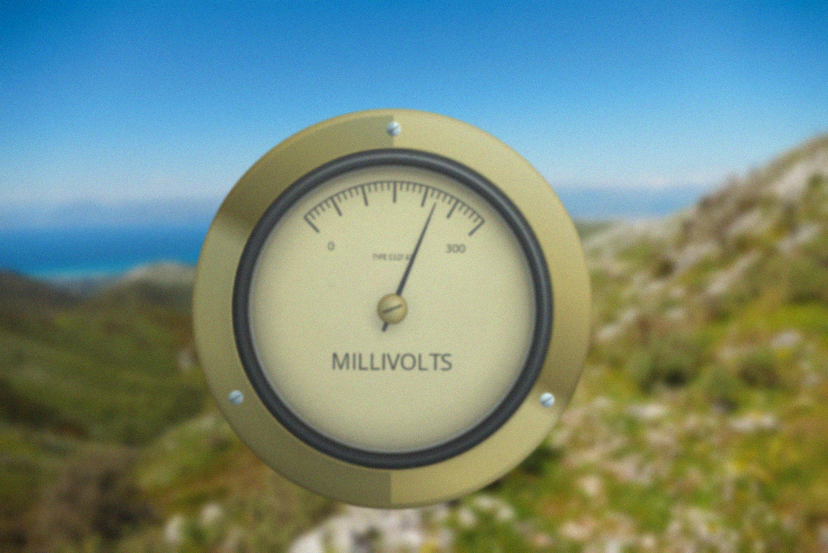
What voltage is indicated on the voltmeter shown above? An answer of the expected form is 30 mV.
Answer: 220 mV
